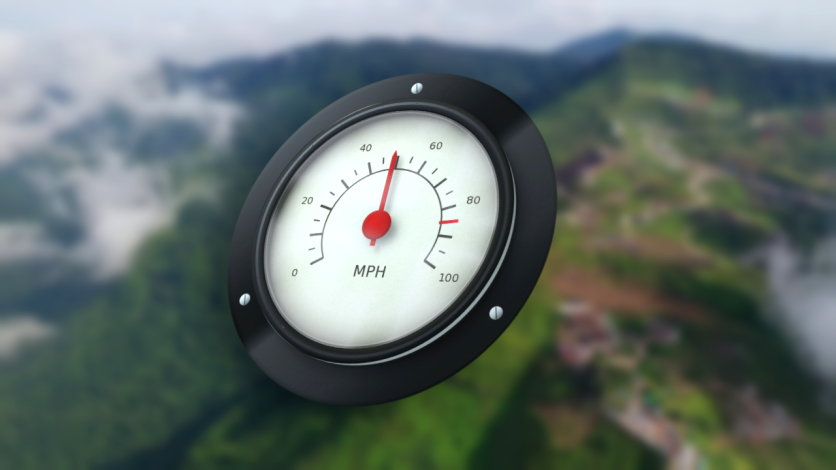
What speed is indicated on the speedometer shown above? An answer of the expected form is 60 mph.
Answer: 50 mph
